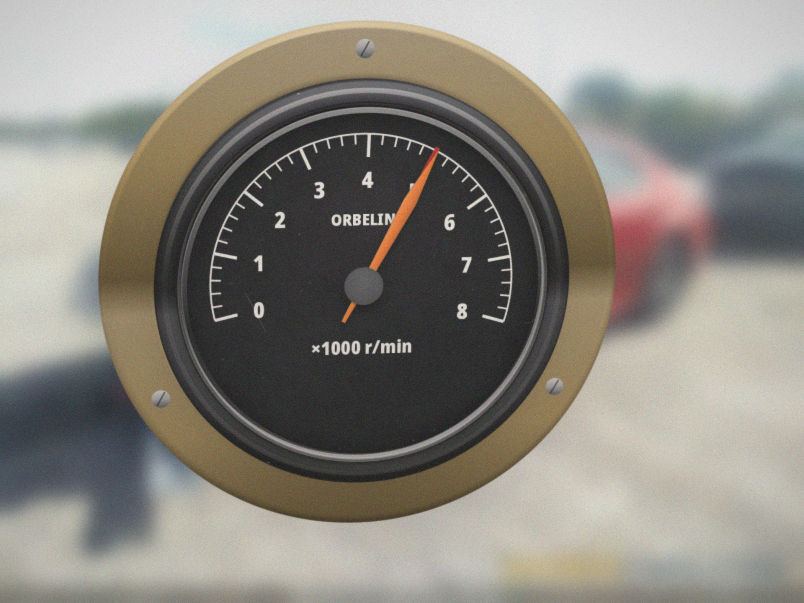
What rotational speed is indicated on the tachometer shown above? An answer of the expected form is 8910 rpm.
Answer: 5000 rpm
